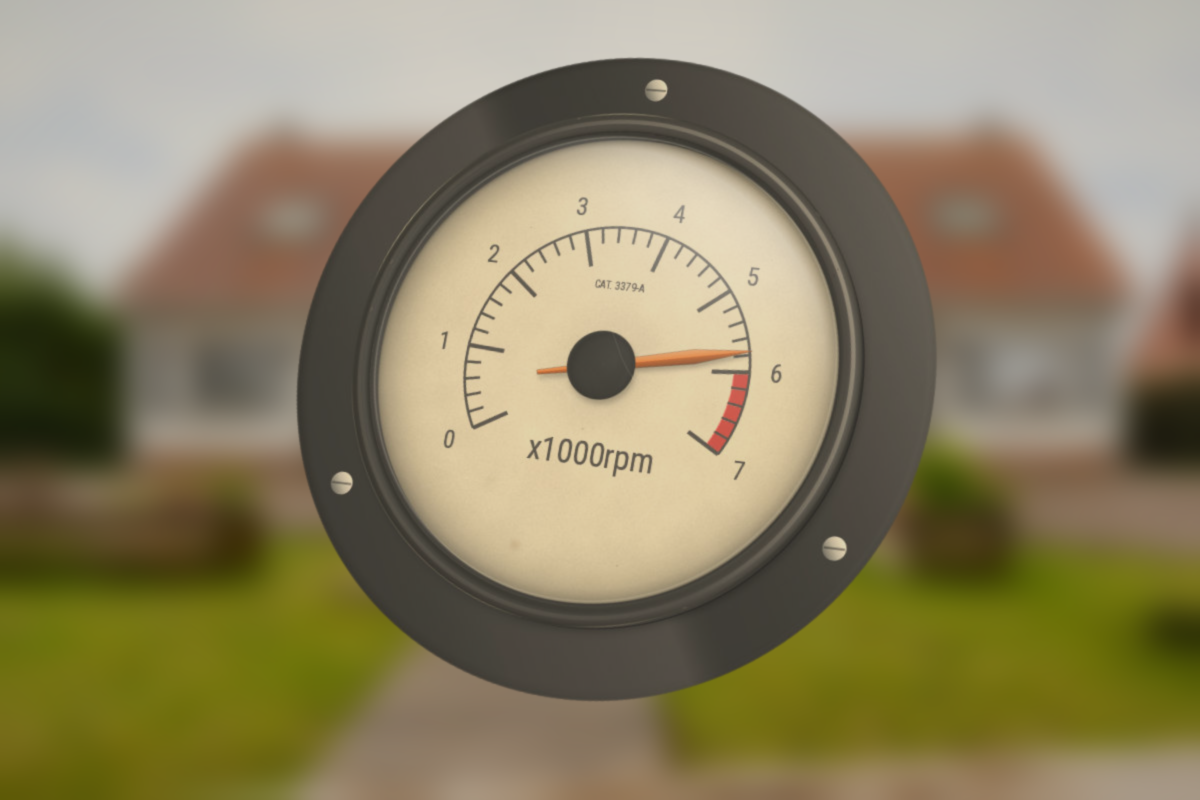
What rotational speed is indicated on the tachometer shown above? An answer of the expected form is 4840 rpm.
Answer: 5800 rpm
